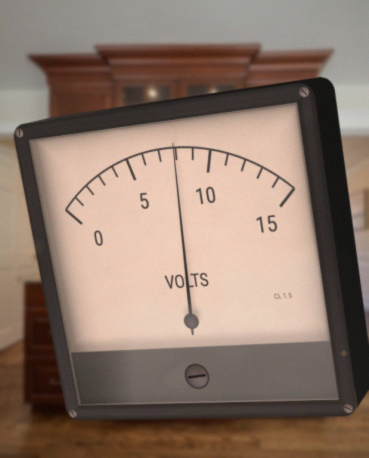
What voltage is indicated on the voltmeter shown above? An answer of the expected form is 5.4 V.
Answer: 8 V
